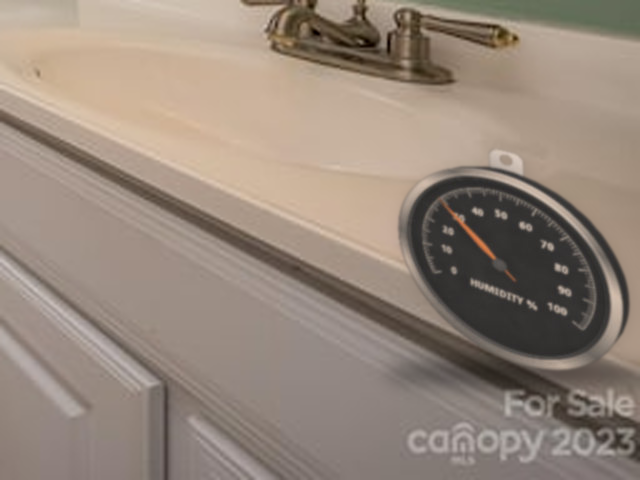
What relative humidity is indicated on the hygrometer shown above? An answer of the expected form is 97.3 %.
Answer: 30 %
